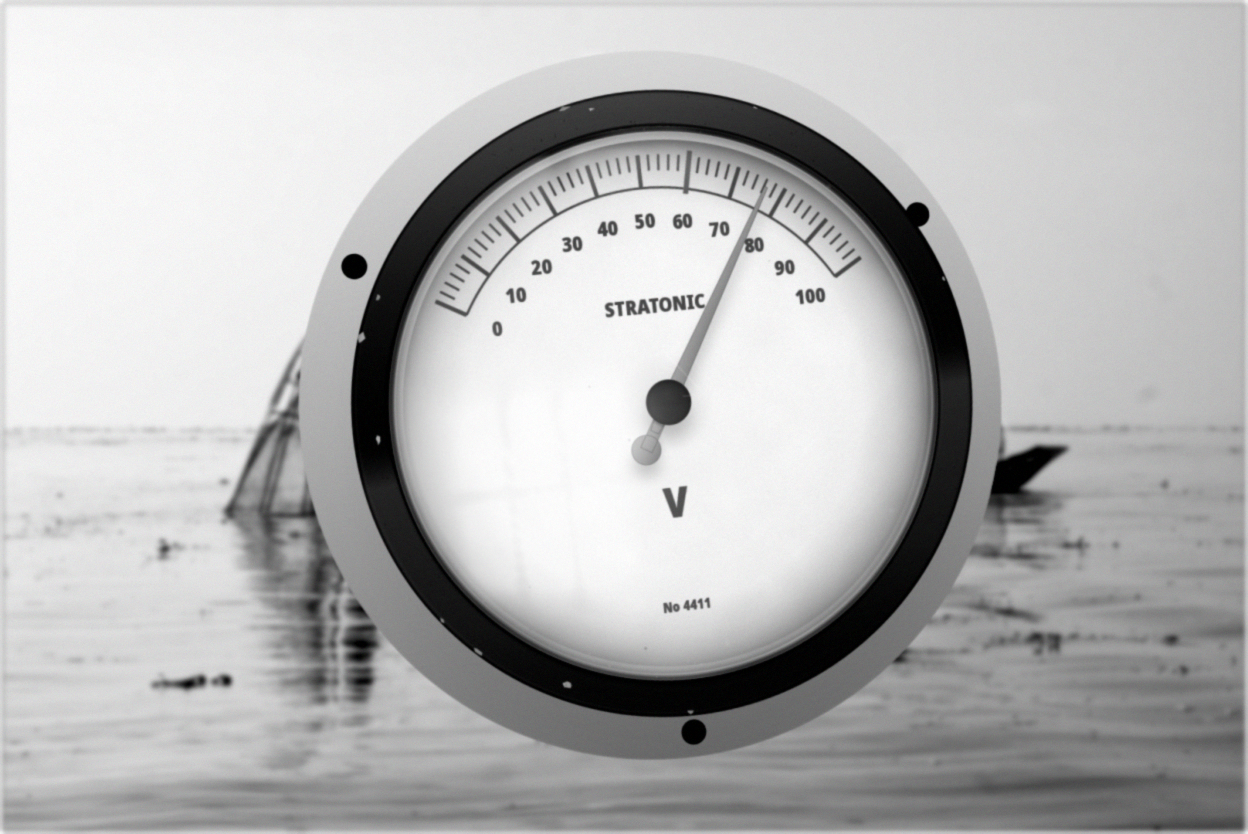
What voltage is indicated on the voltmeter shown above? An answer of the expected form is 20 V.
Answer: 76 V
